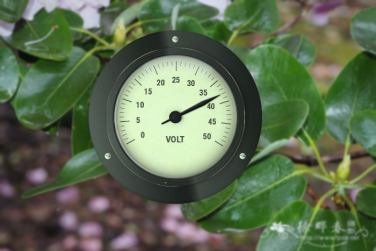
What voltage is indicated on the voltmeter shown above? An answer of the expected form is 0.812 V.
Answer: 38 V
